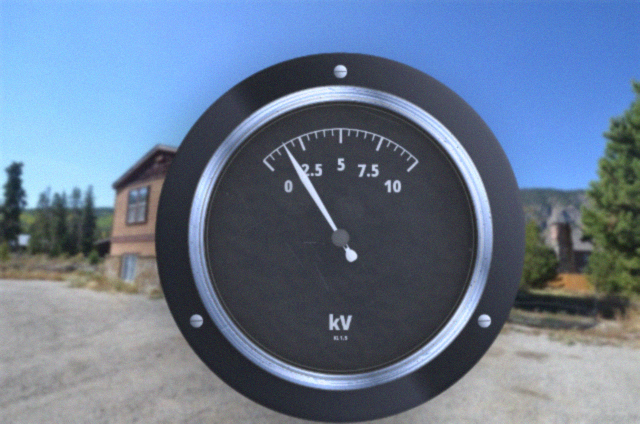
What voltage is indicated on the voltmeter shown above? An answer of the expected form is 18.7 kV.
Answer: 1.5 kV
